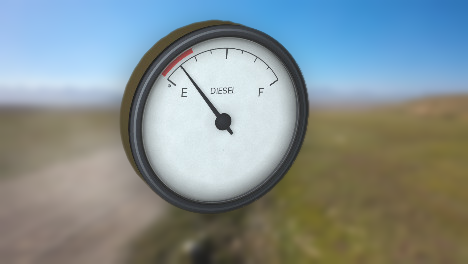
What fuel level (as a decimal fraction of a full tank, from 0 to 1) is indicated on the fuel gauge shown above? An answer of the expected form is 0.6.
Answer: 0.125
